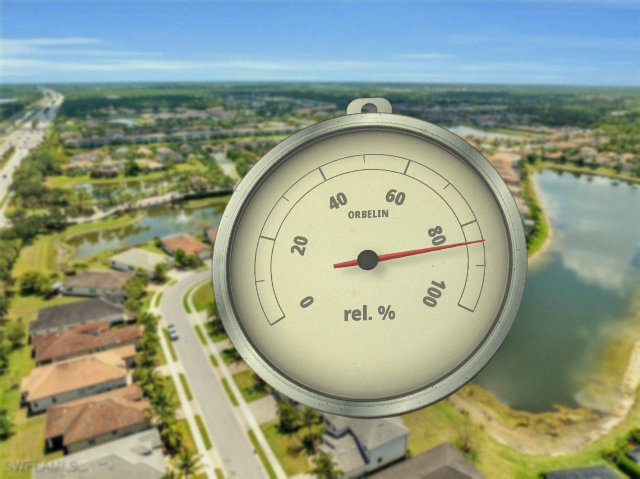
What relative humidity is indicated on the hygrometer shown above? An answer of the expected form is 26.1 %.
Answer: 85 %
